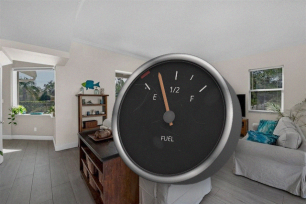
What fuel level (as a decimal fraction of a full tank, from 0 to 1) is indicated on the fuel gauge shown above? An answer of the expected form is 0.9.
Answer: 0.25
